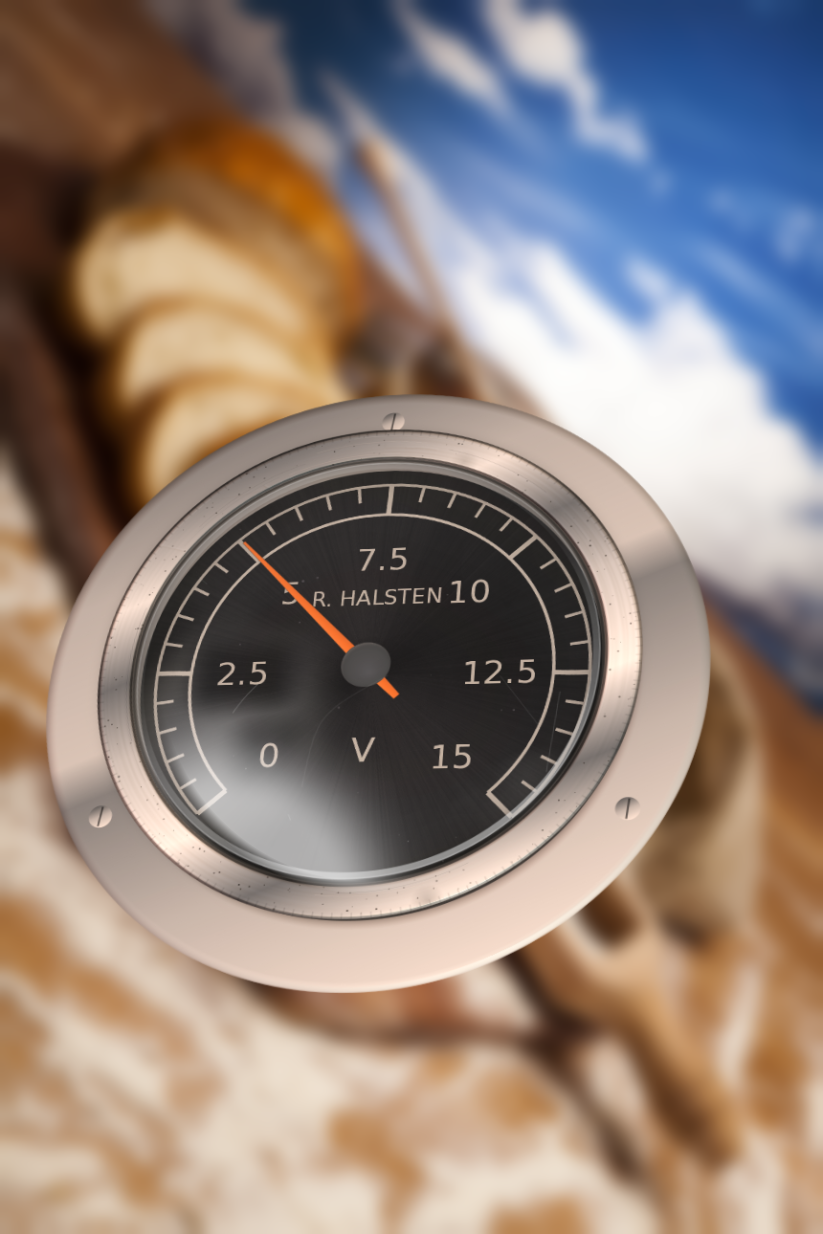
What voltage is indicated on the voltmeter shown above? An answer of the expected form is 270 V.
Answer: 5 V
